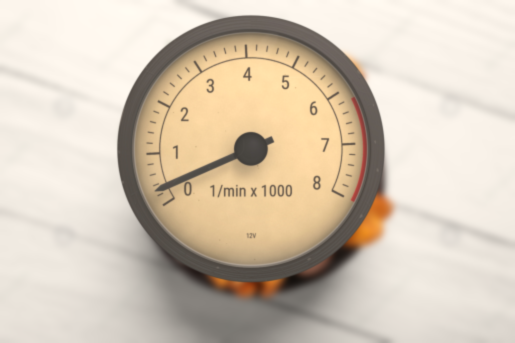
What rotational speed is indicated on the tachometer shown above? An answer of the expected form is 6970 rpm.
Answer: 300 rpm
